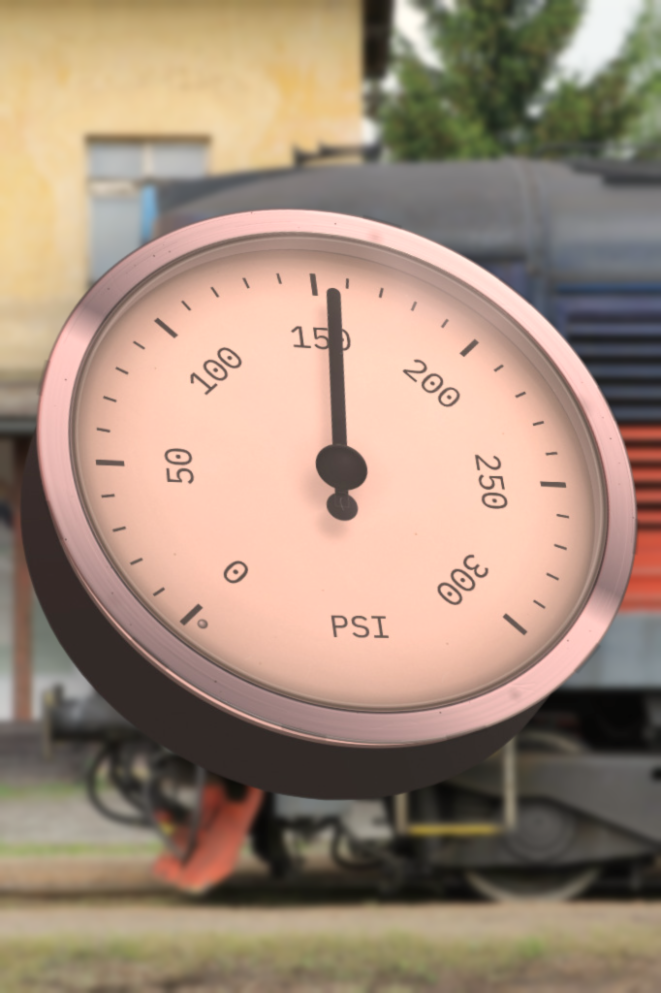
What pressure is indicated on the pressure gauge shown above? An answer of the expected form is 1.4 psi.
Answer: 155 psi
